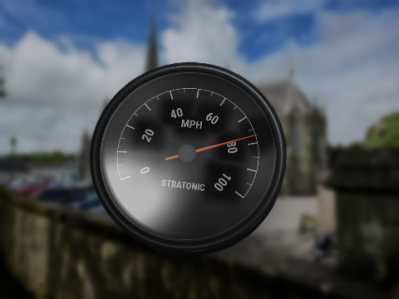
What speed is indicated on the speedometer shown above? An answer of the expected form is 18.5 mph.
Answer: 77.5 mph
